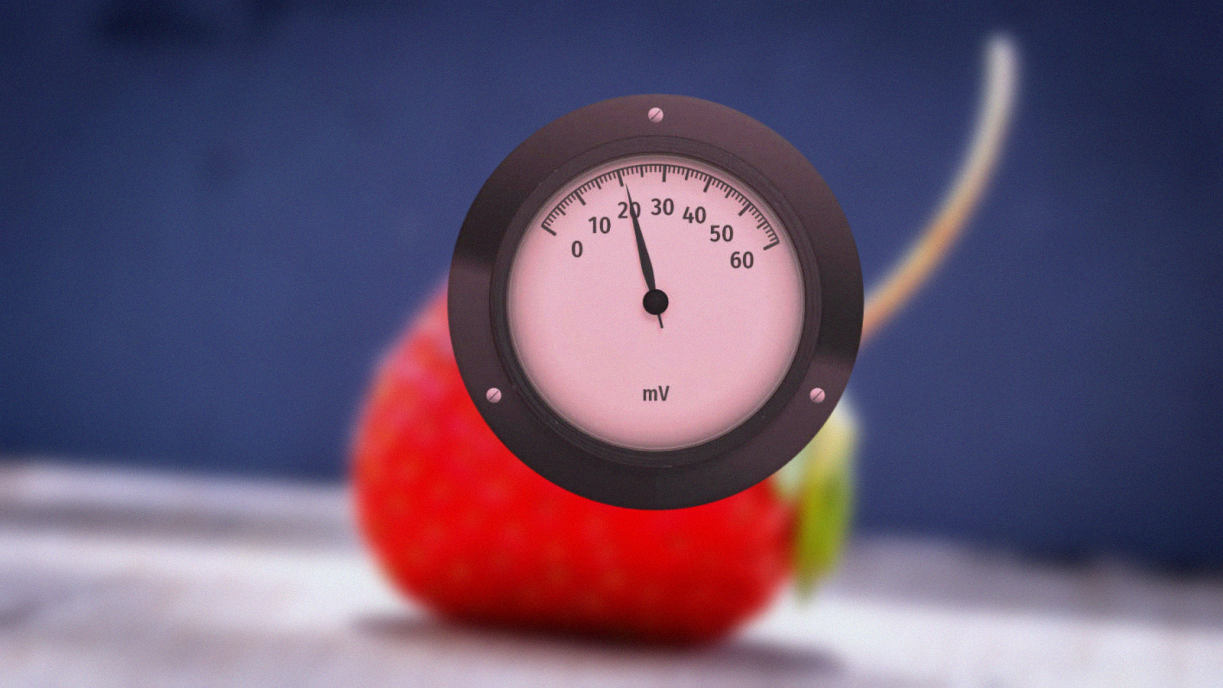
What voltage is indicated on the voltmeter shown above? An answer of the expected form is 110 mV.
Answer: 21 mV
